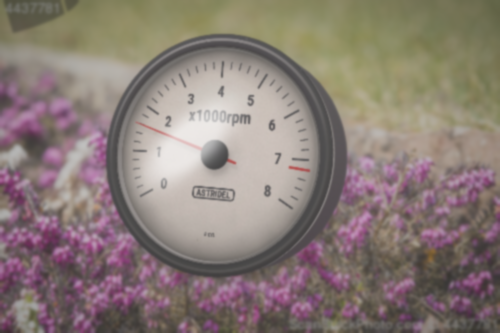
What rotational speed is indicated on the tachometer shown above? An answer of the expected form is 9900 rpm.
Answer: 1600 rpm
